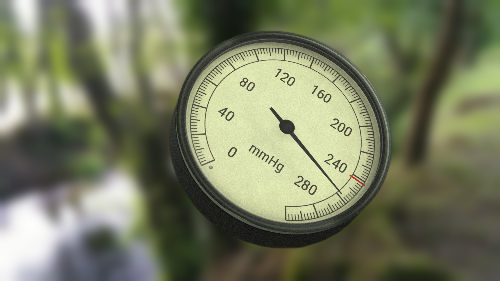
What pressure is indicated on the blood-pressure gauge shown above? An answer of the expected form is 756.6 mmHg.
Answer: 260 mmHg
